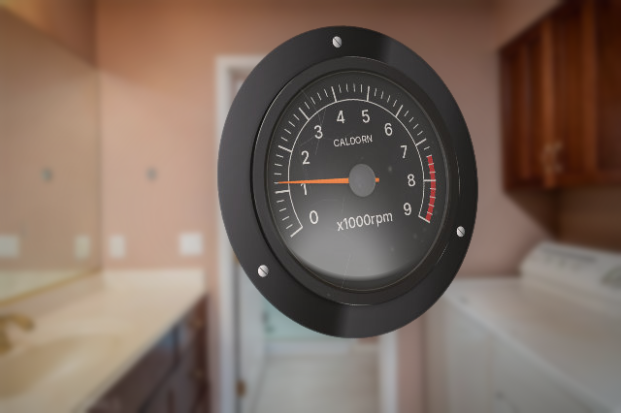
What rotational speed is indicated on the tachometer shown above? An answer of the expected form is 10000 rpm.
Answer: 1200 rpm
